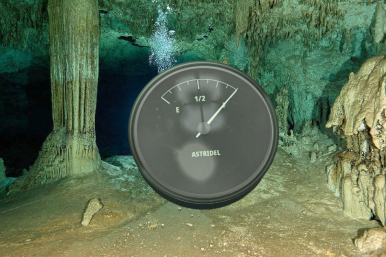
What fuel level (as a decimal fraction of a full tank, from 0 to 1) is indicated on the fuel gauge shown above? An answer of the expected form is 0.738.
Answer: 1
